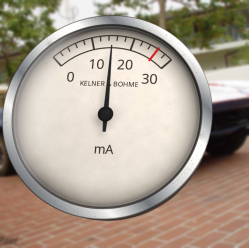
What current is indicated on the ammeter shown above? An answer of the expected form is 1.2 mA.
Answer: 15 mA
